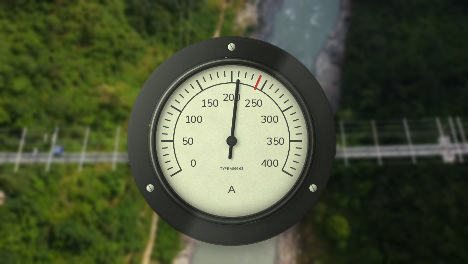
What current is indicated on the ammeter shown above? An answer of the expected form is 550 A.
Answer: 210 A
